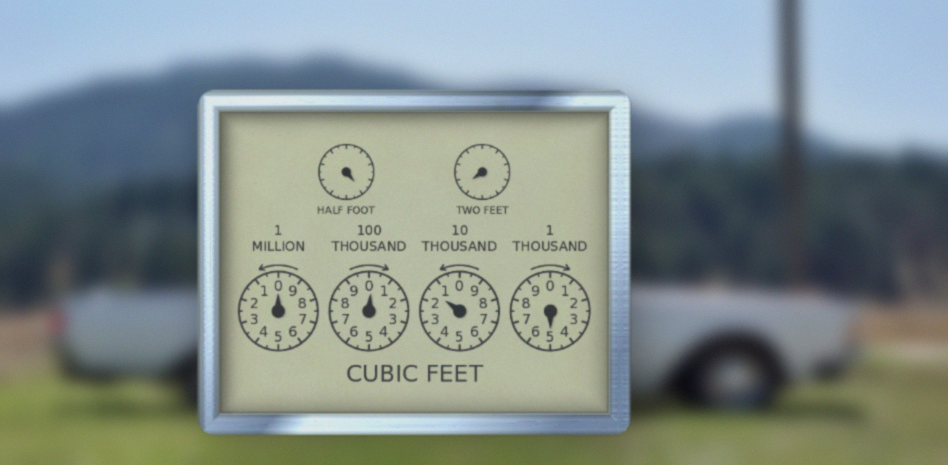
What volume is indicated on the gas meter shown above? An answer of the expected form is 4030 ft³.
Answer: 1500 ft³
